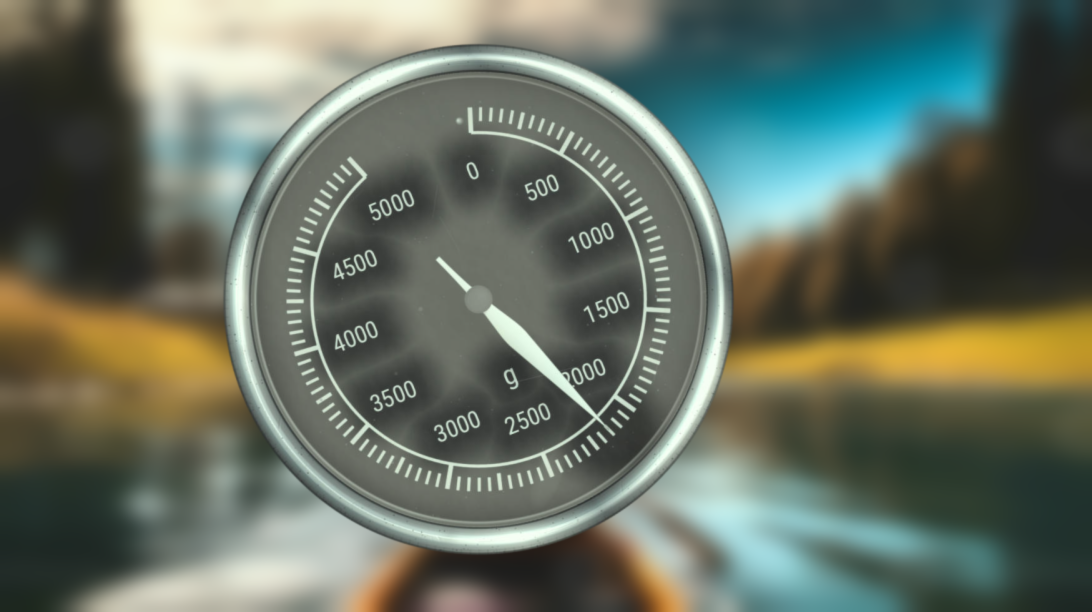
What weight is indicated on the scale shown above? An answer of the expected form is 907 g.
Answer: 2150 g
